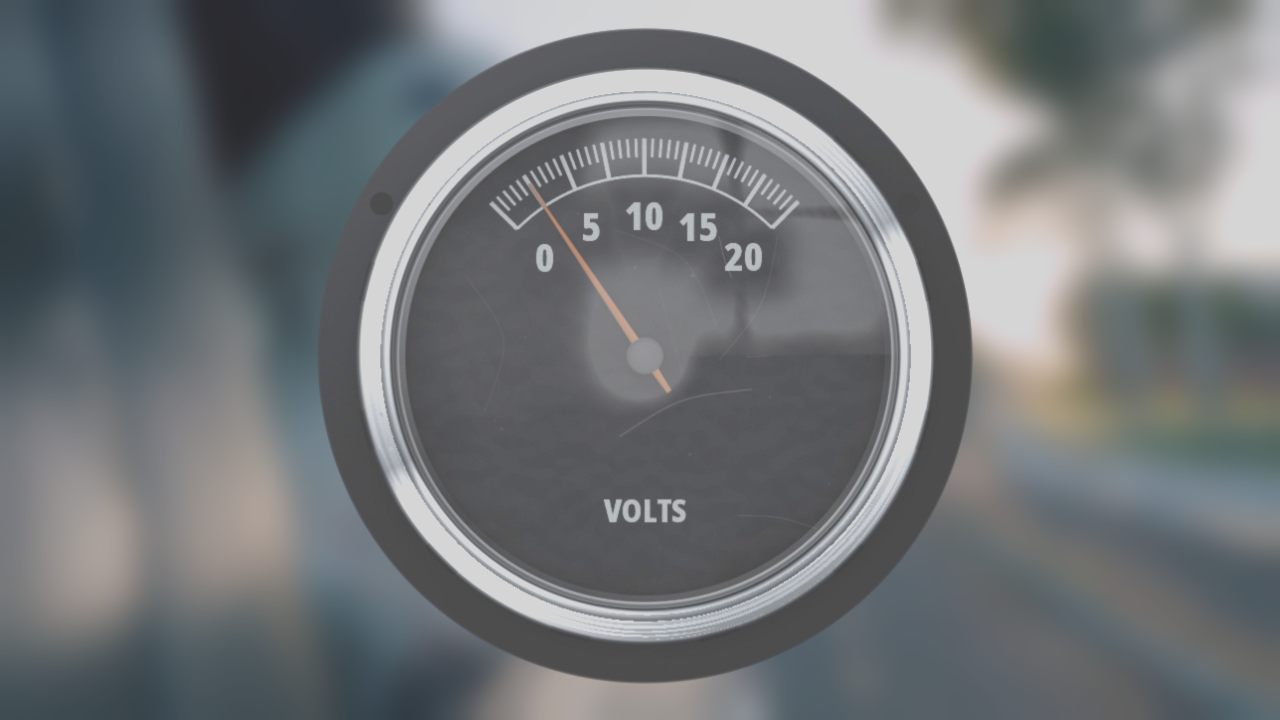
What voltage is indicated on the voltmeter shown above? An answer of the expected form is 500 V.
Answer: 2.5 V
